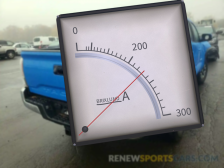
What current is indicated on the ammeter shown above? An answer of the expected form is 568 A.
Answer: 230 A
